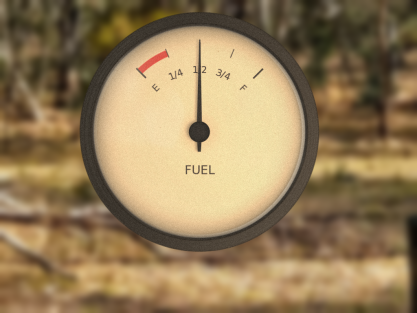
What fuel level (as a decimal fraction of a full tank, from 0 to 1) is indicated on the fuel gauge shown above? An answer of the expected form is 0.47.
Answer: 0.5
